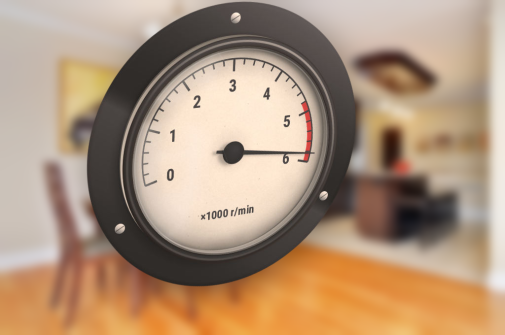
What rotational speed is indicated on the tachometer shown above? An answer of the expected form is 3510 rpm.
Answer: 5800 rpm
